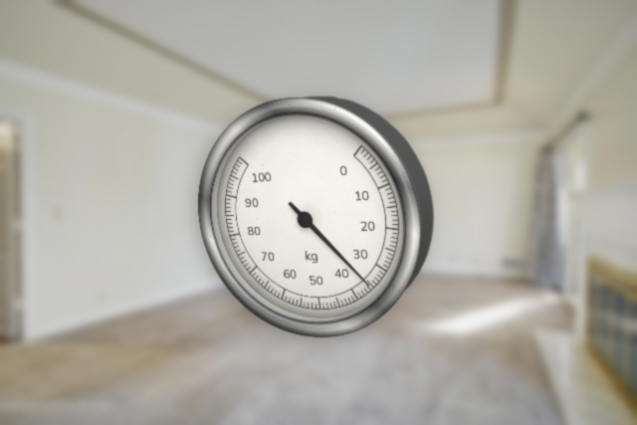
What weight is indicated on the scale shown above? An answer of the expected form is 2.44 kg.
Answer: 35 kg
